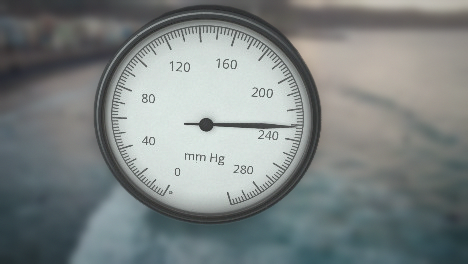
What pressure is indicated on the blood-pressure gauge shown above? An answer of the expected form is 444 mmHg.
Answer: 230 mmHg
